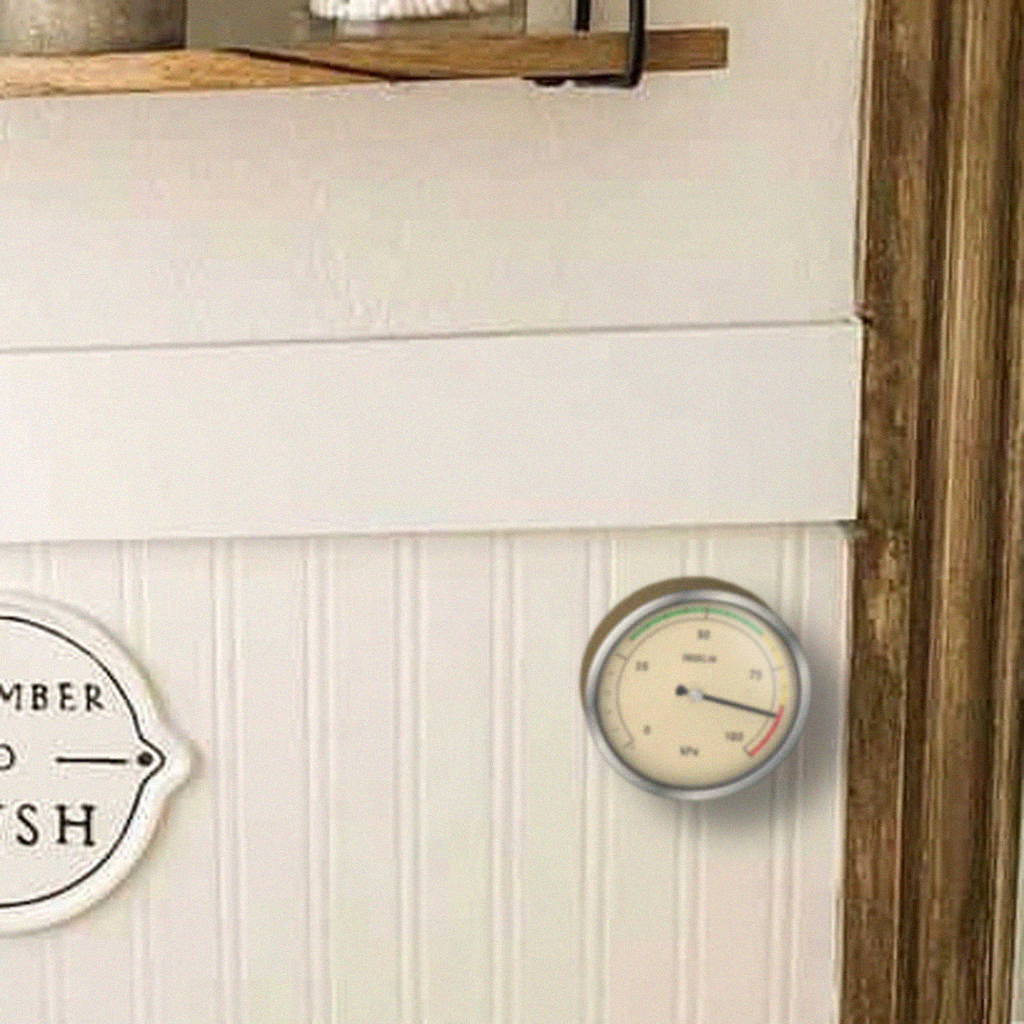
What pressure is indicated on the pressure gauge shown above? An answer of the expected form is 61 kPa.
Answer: 87.5 kPa
